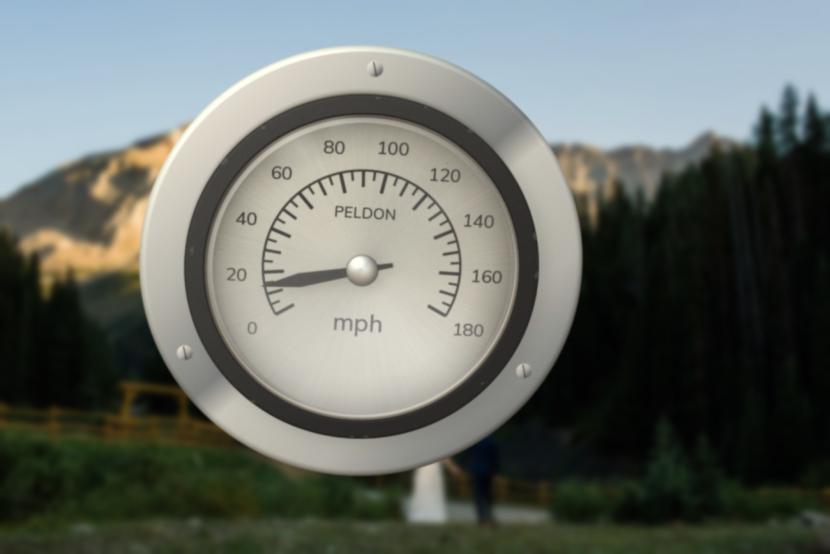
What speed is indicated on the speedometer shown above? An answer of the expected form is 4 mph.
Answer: 15 mph
